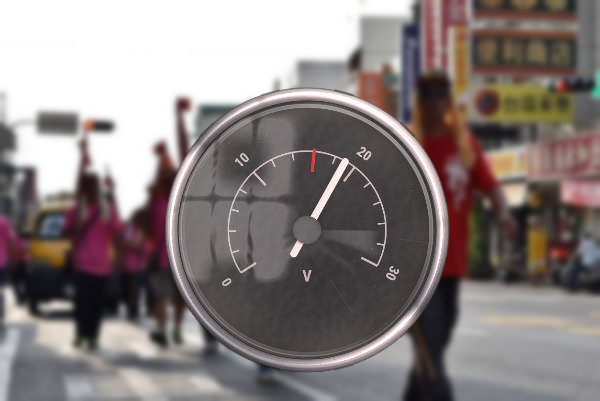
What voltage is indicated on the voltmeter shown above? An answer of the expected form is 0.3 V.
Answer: 19 V
